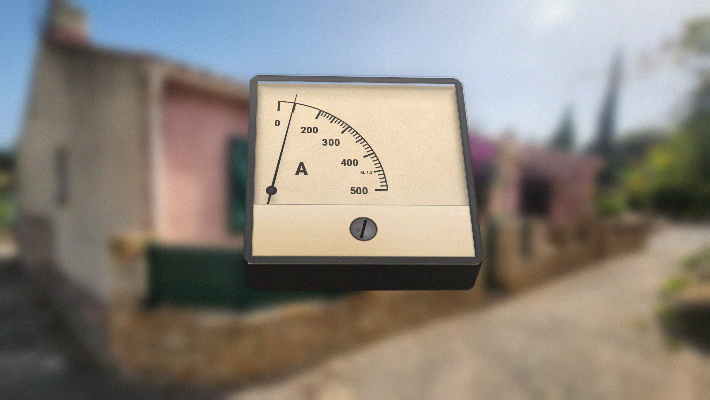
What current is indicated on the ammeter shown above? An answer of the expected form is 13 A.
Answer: 100 A
